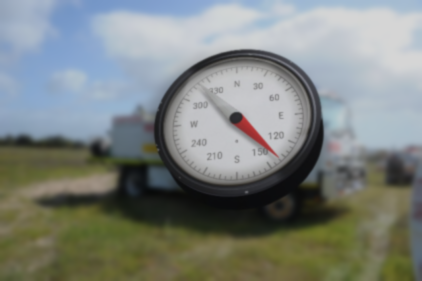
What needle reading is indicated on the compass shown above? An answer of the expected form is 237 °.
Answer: 140 °
